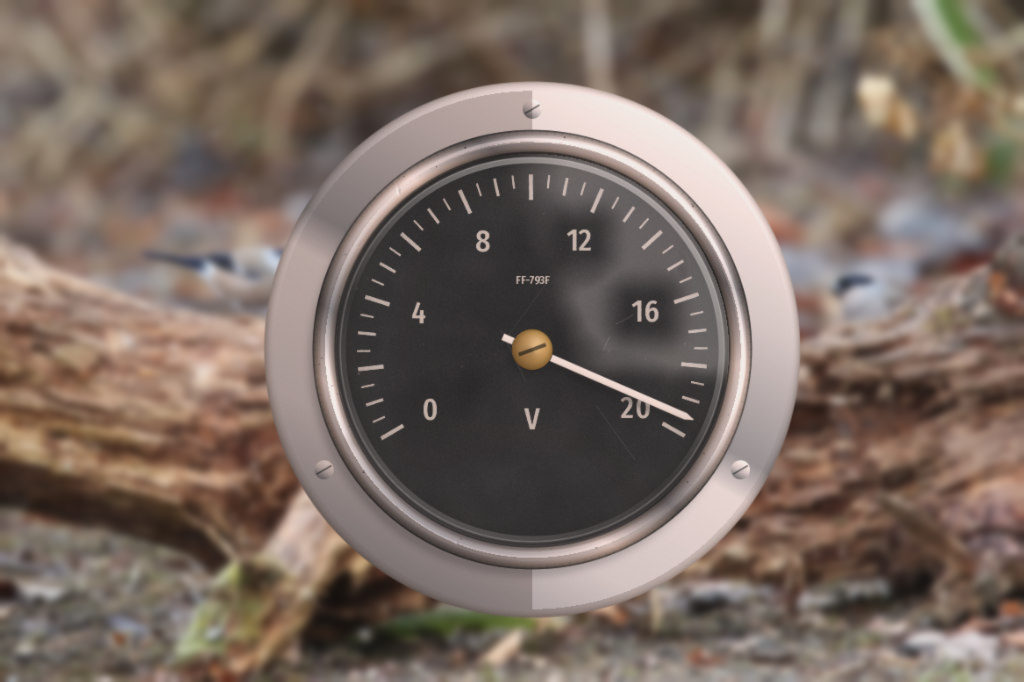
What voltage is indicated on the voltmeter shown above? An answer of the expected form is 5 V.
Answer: 19.5 V
